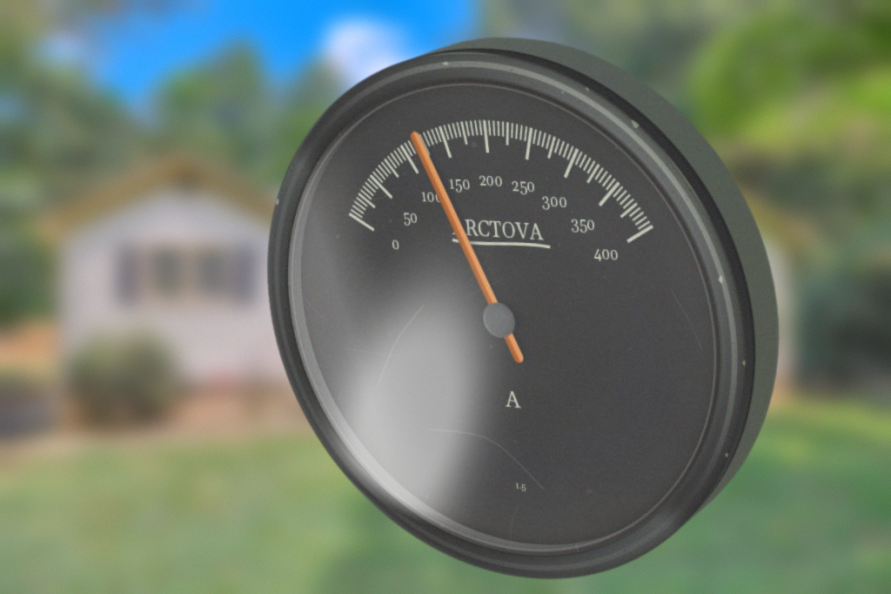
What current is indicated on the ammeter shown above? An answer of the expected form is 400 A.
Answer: 125 A
